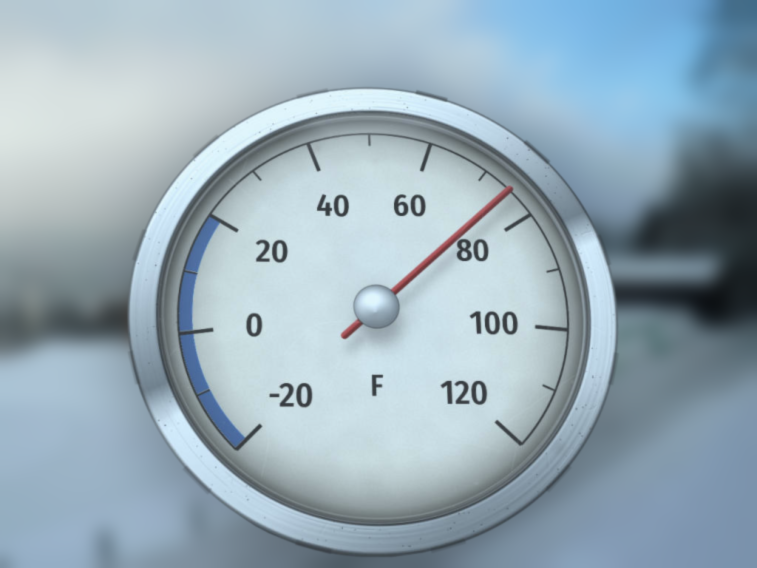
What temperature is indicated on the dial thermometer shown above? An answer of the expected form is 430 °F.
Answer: 75 °F
